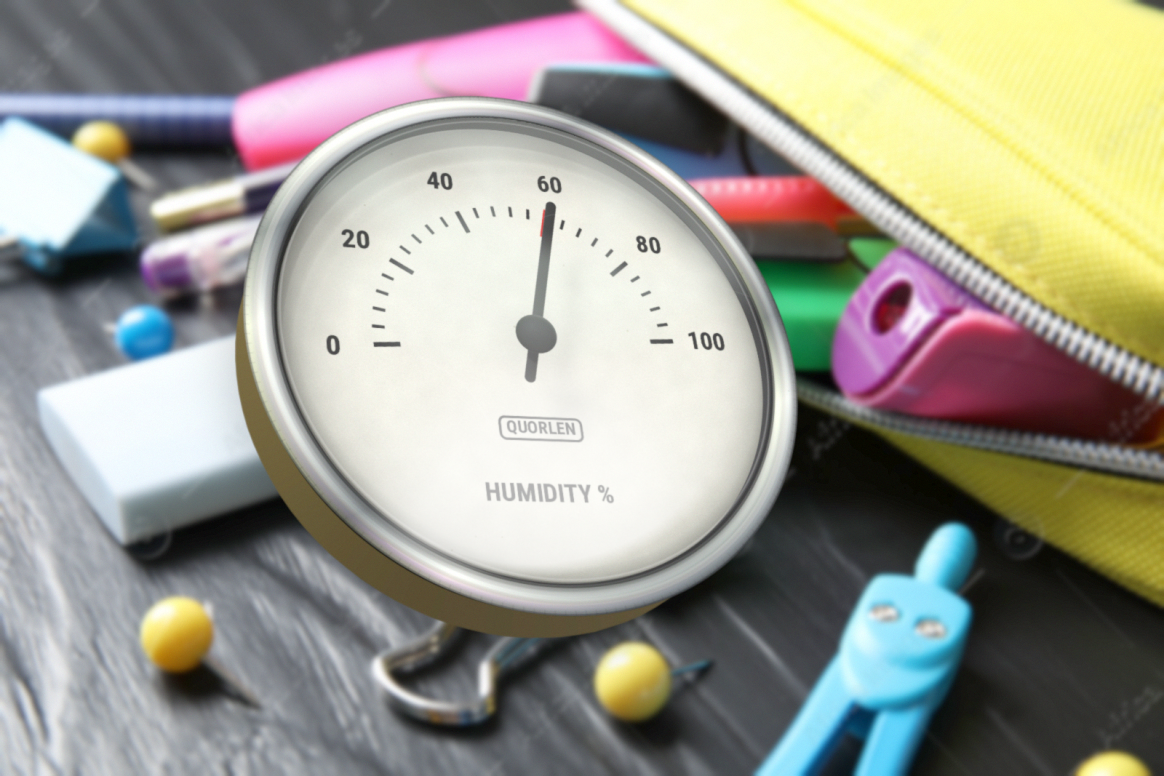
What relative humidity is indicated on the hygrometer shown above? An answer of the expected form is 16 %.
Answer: 60 %
